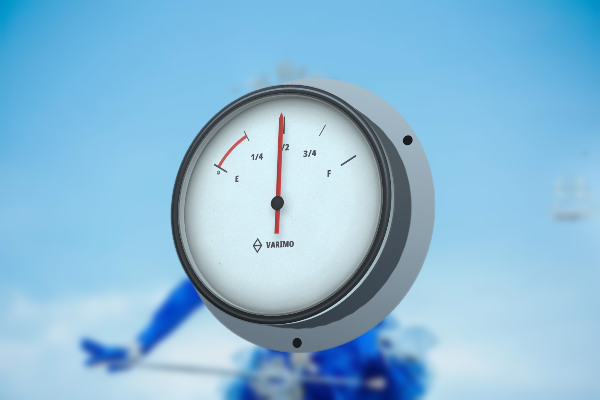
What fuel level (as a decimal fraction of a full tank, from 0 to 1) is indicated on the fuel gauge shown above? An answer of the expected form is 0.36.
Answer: 0.5
